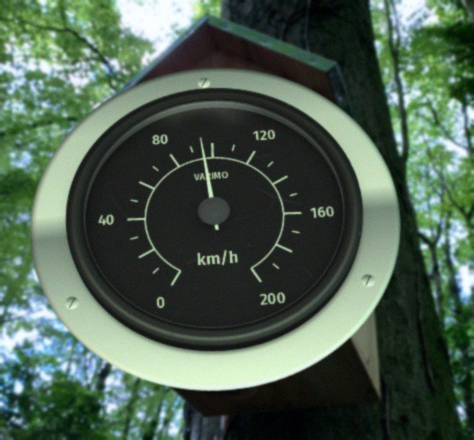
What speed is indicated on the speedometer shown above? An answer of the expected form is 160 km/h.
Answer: 95 km/h
